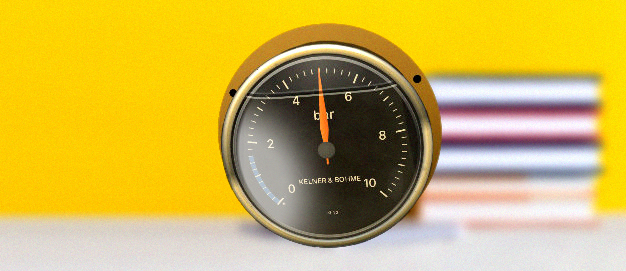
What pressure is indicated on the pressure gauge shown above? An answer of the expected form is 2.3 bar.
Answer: 5 bar
